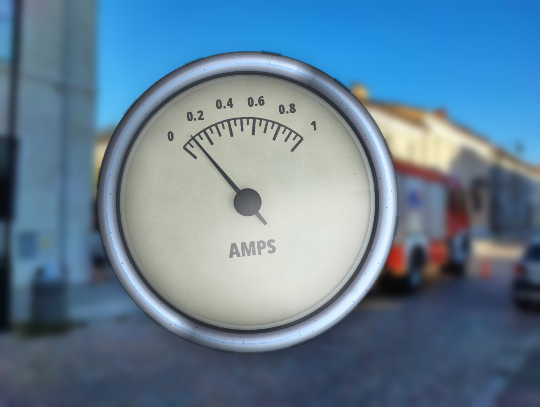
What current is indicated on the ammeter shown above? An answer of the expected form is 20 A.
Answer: 0.1 A
